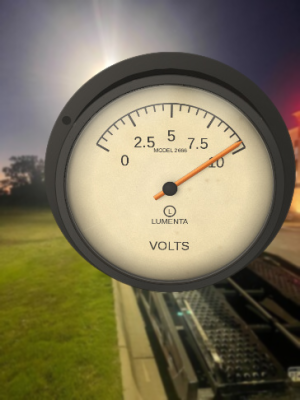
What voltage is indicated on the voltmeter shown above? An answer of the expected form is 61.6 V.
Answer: 9.5 V
